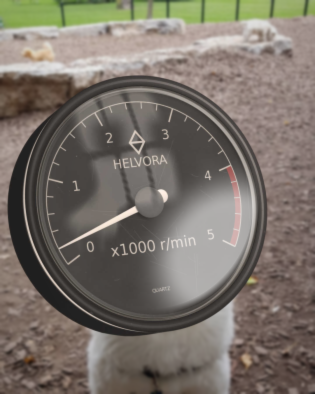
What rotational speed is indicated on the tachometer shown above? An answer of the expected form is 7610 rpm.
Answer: 200 rpm
